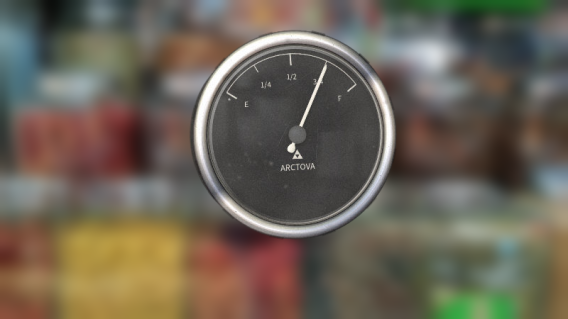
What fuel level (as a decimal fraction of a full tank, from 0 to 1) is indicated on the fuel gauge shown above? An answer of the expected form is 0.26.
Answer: 0.75
